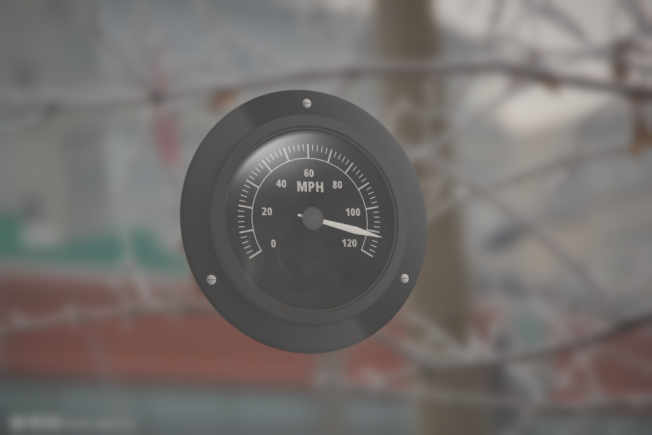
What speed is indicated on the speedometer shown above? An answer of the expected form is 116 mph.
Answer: 112 mph
